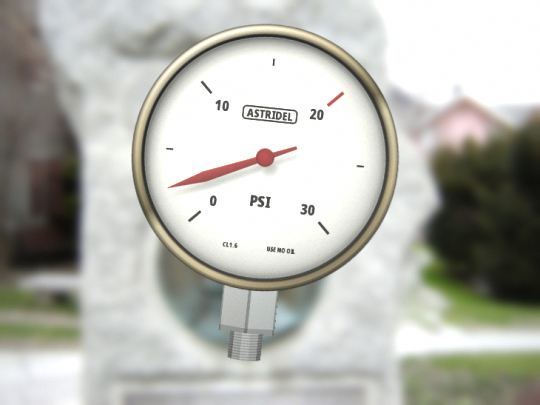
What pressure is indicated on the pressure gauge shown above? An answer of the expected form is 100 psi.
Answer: 2.5 psi
